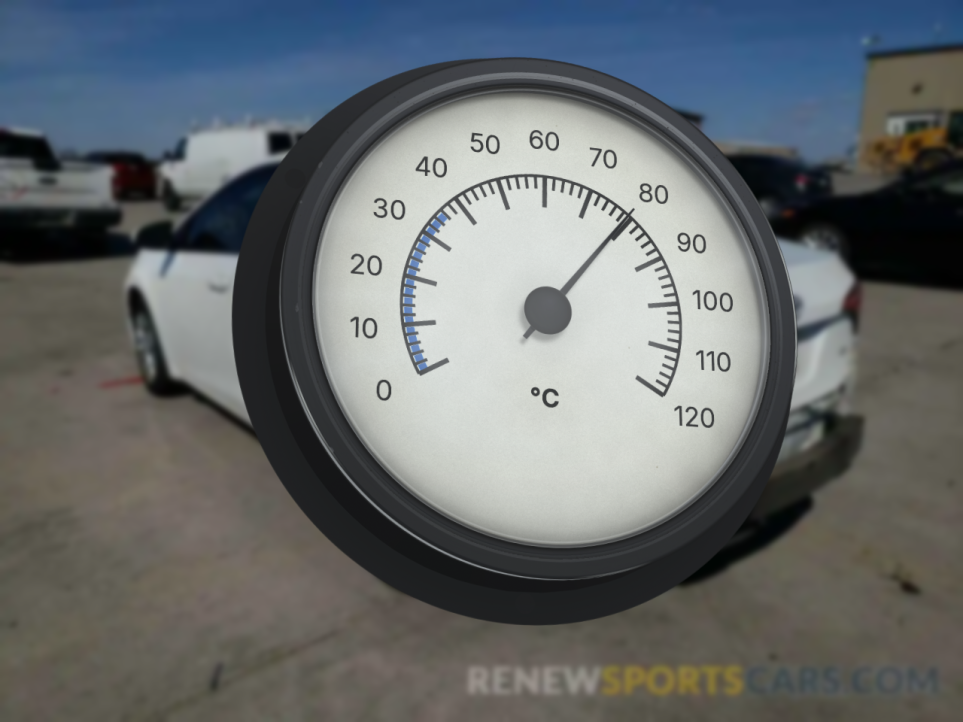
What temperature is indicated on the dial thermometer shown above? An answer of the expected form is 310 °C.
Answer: 79 °C
